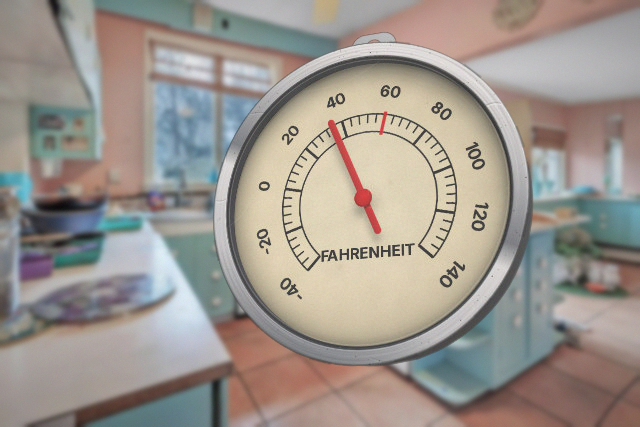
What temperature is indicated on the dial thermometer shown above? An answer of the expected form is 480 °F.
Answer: 36 °F
